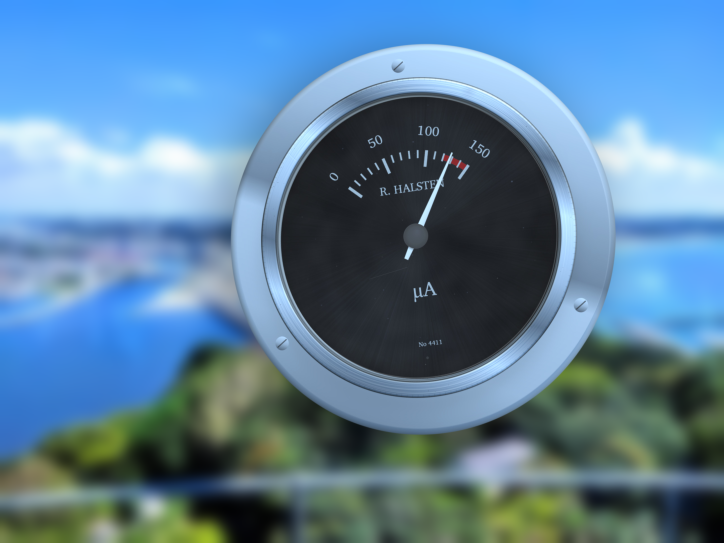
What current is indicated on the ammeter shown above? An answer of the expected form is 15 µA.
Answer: 130 µA
